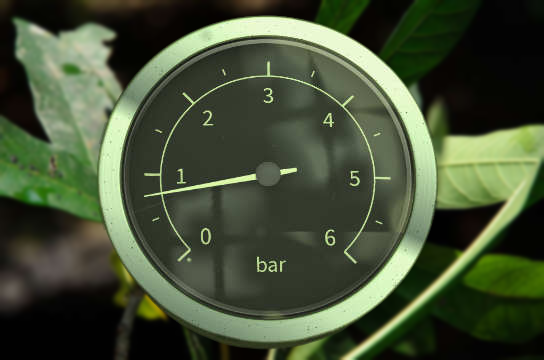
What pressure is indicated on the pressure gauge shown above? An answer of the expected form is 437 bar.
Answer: 0.75 bar
